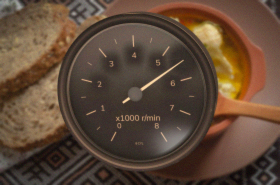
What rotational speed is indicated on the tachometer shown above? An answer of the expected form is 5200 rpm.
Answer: 5500 rpm
